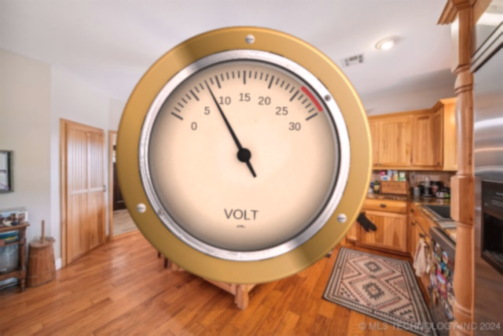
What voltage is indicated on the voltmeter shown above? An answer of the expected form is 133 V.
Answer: 8 V
